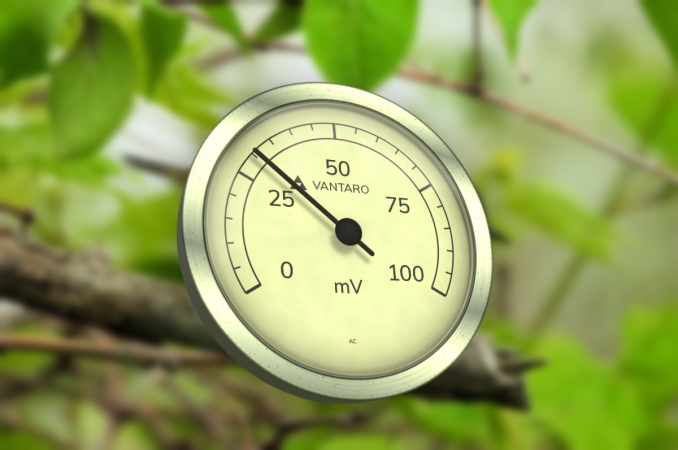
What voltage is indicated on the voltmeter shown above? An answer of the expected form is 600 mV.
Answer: 30 mV
